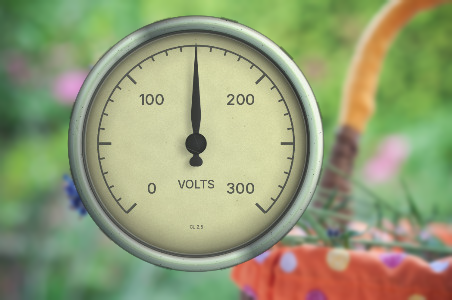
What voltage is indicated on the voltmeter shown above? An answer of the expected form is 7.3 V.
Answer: 150 V
